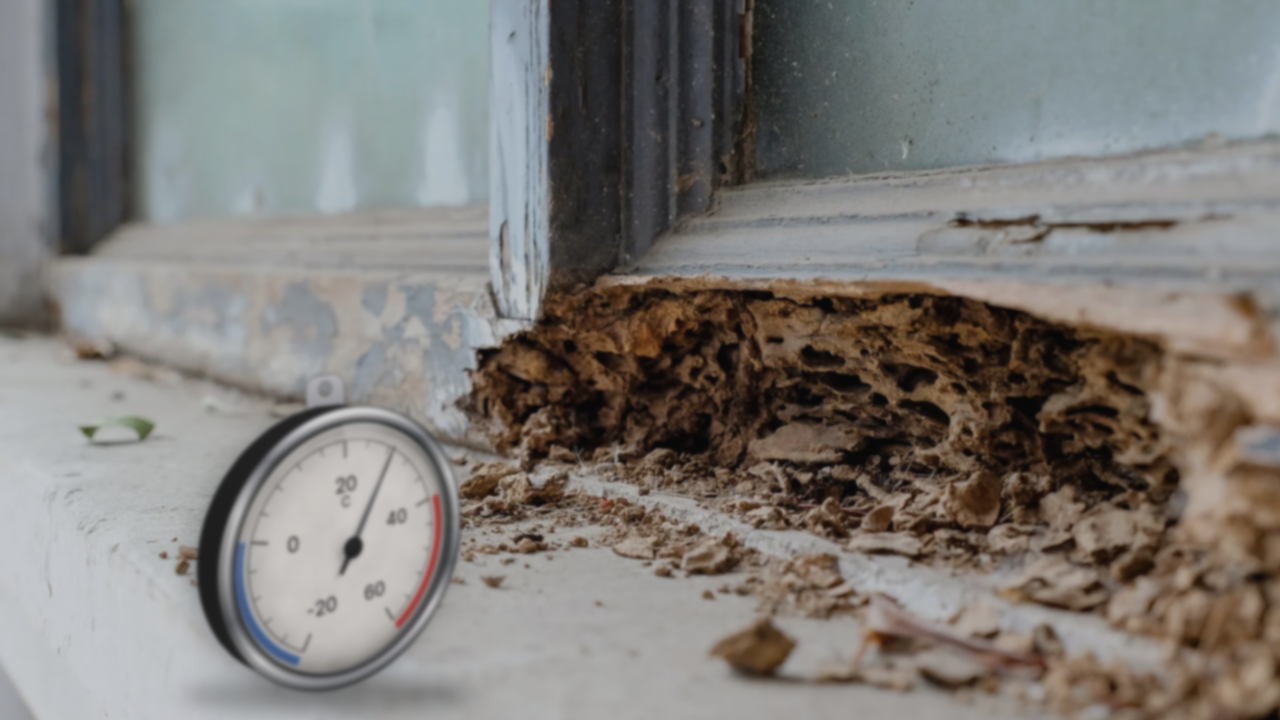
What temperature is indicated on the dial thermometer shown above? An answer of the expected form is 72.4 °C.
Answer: 28 °C
